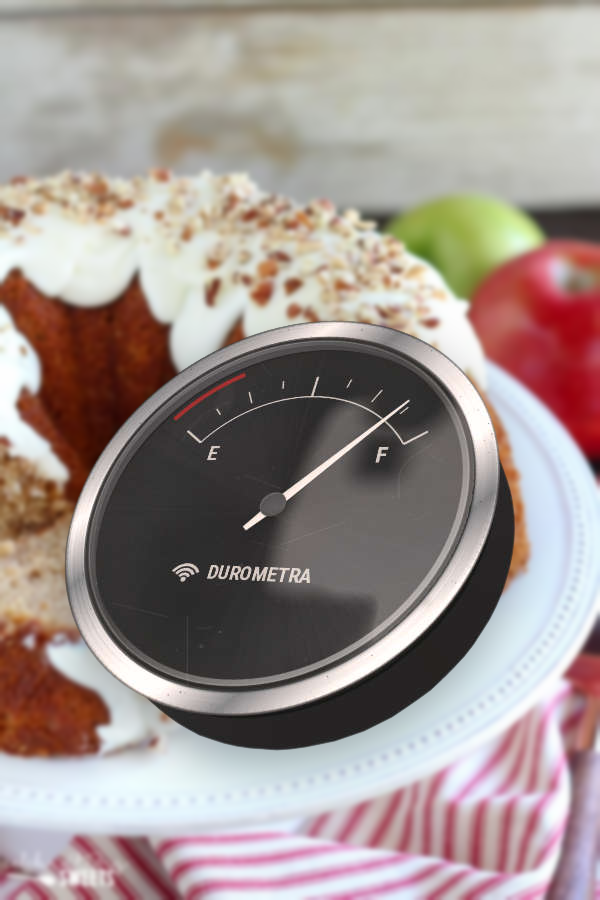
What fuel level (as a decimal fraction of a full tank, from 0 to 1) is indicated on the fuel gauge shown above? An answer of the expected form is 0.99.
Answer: 0.875
